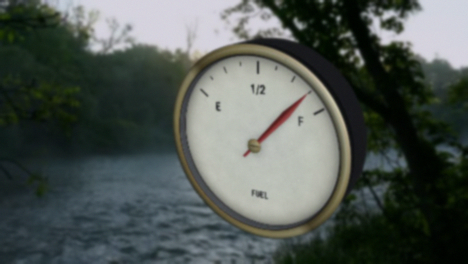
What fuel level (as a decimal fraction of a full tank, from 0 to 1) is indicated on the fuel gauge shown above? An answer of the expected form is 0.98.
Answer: 0.875
